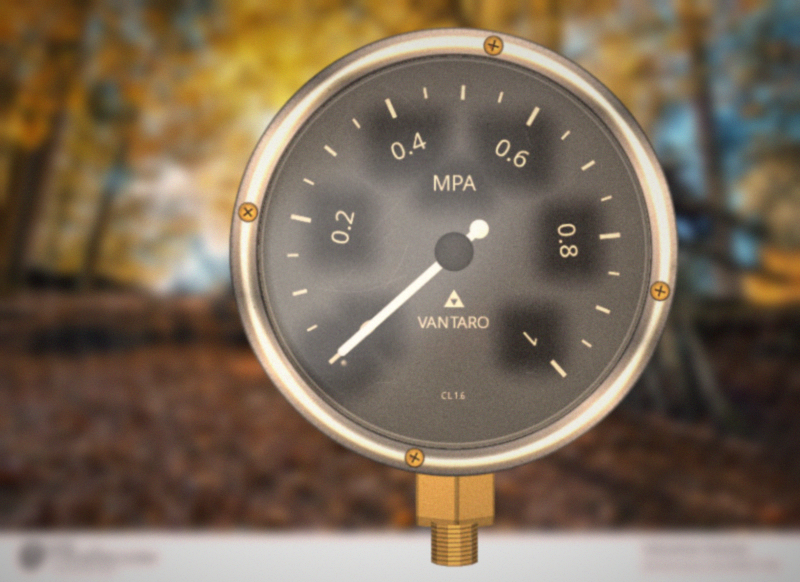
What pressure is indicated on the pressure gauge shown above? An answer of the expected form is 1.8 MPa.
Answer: 0 MPa
